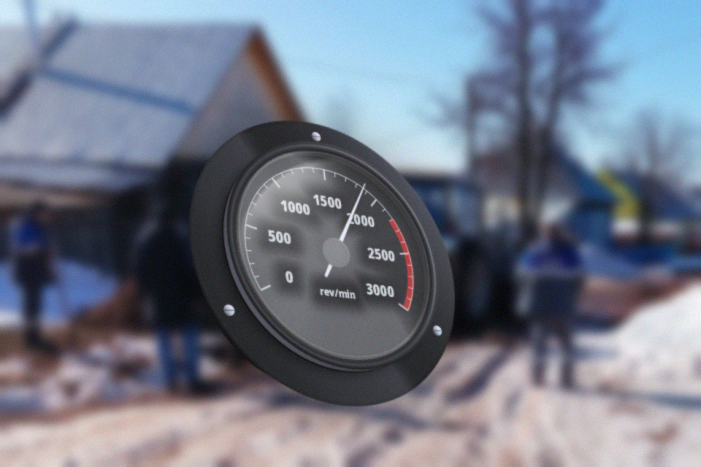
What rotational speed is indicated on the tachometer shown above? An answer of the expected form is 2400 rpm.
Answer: 1850 rpm
